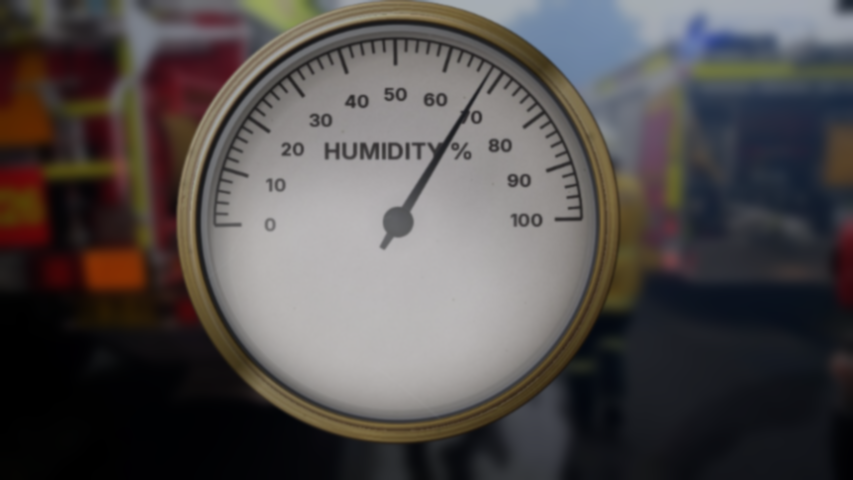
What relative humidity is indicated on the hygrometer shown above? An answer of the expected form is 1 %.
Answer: 68 %
